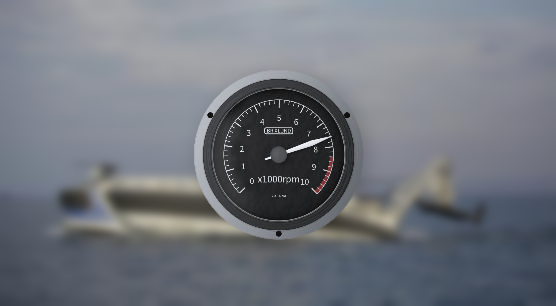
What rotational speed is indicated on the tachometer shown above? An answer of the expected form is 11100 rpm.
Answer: 7600 rpm
